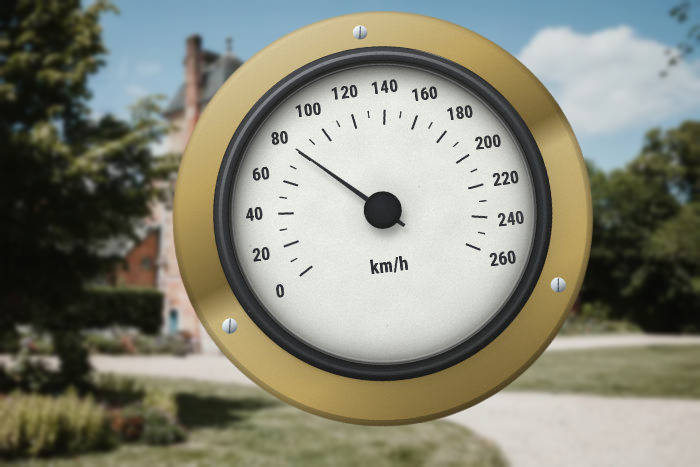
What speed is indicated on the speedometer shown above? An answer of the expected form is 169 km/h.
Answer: 80 km/h
